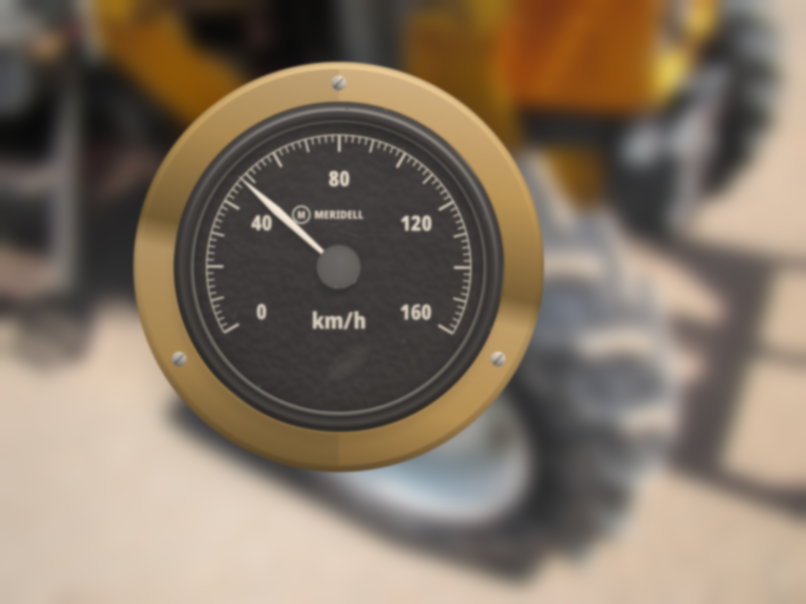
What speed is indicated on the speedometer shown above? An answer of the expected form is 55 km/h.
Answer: 48 km/h
